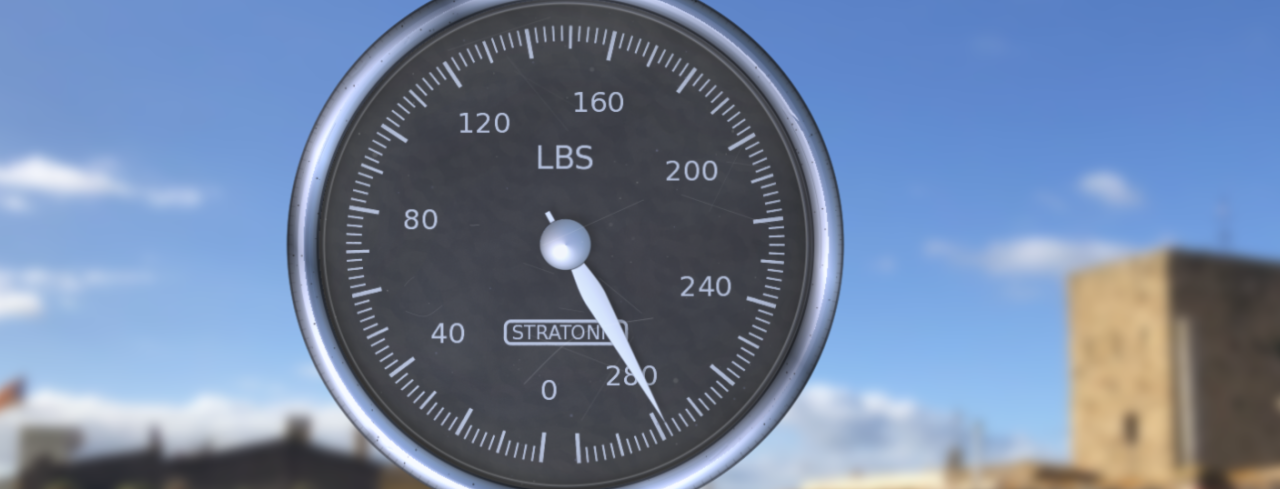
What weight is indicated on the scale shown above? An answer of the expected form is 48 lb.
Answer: 278 lb
